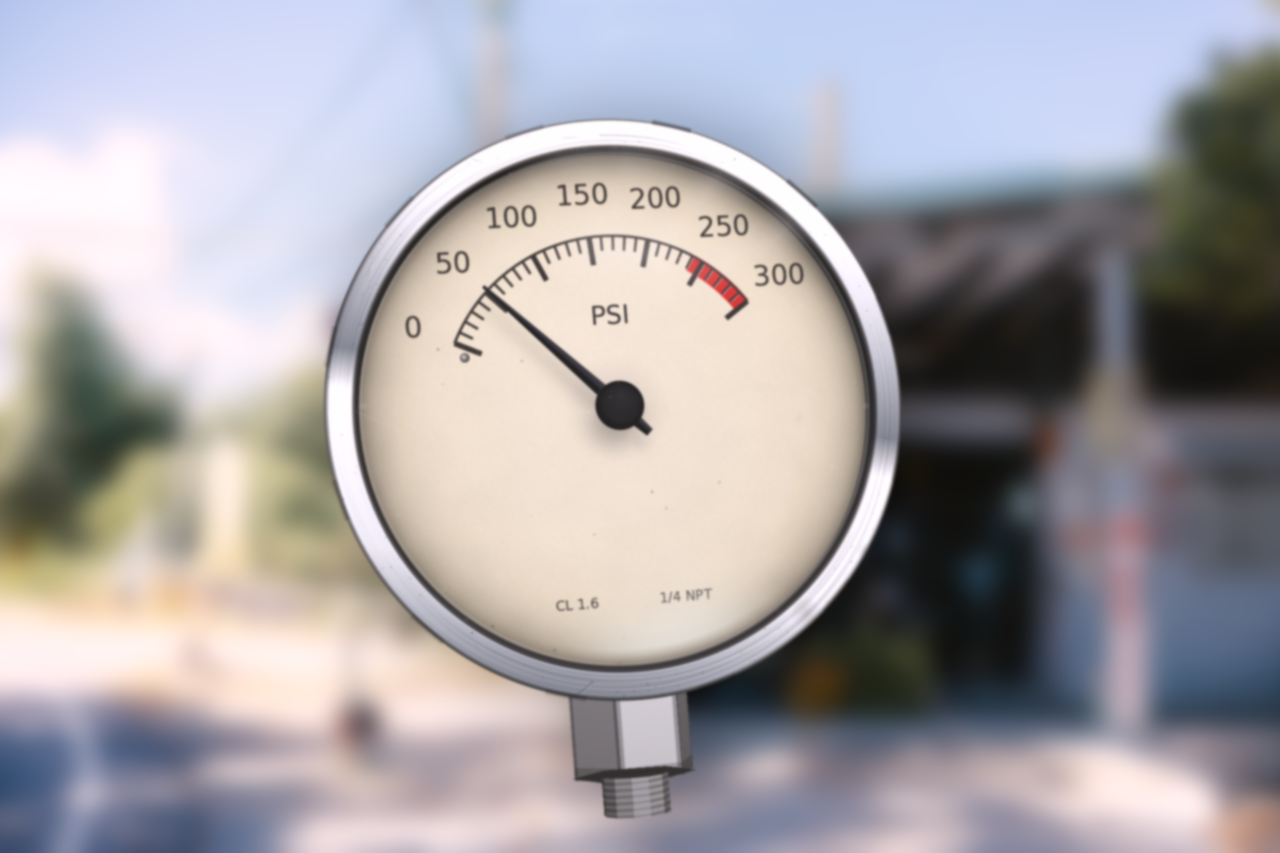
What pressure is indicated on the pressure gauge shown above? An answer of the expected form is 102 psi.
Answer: 50 psi
